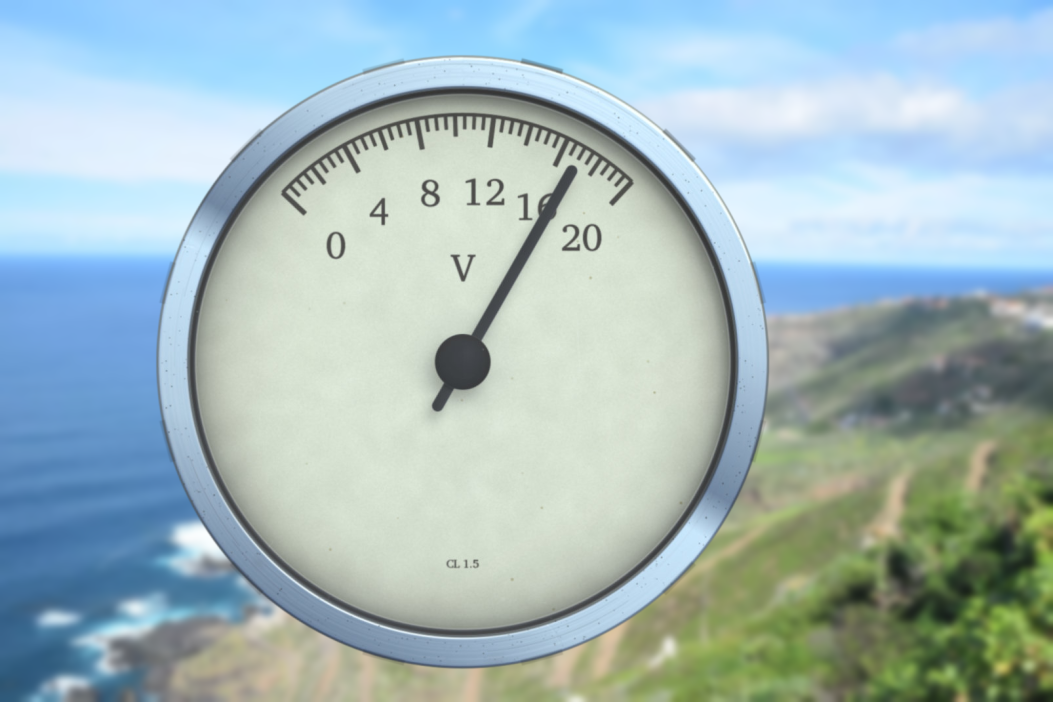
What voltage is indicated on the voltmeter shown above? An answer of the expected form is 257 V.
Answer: 17 V
